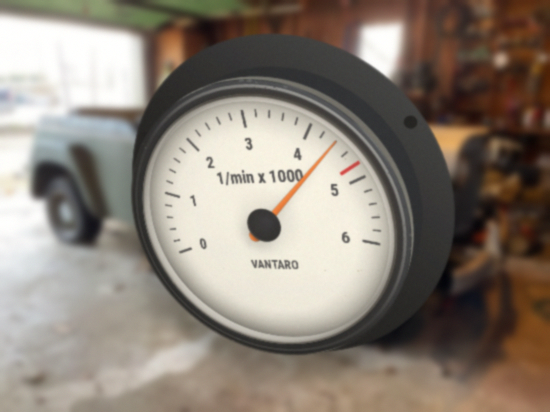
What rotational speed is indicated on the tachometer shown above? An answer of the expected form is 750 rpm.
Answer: 4400 rpm
